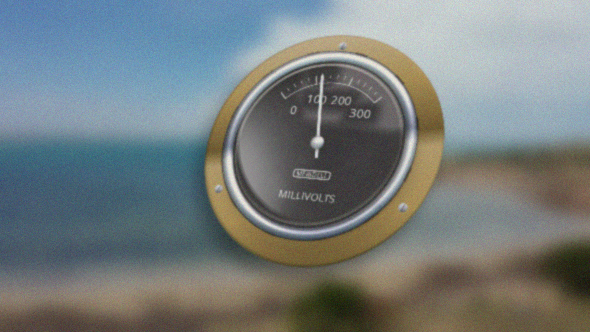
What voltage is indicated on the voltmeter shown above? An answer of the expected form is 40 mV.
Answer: 120 mV
